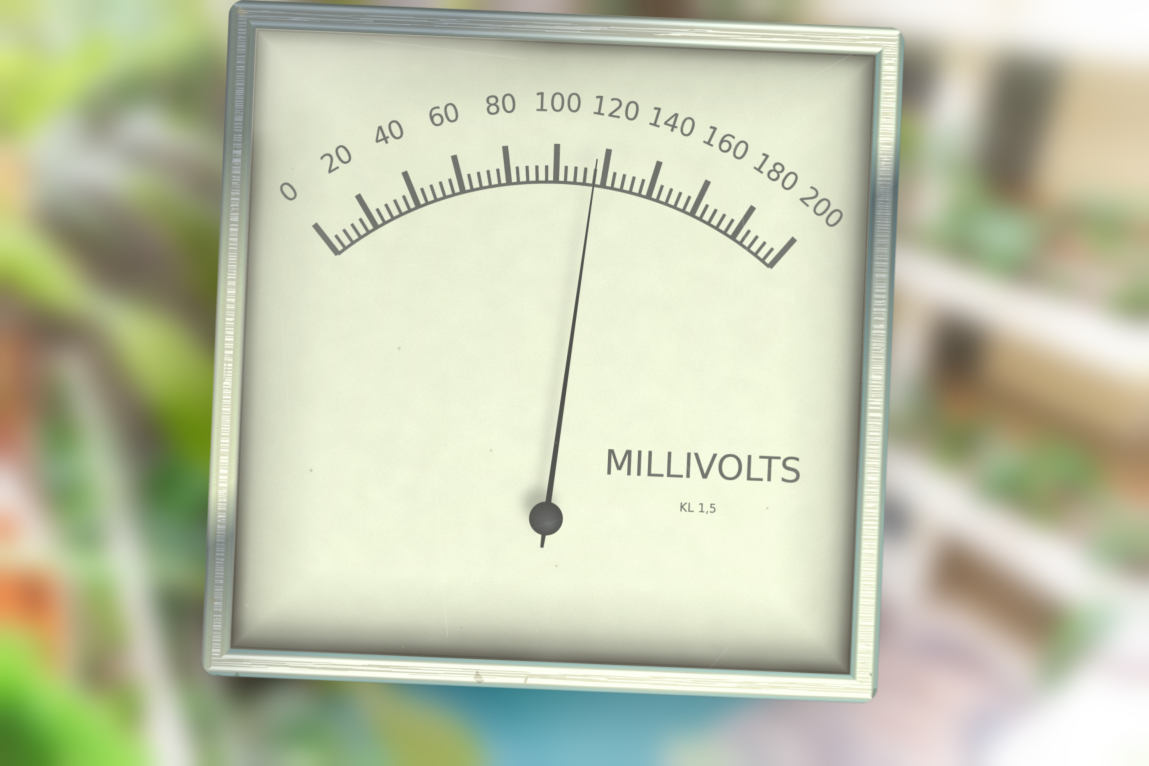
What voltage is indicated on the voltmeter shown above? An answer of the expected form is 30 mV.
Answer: 116 mV
